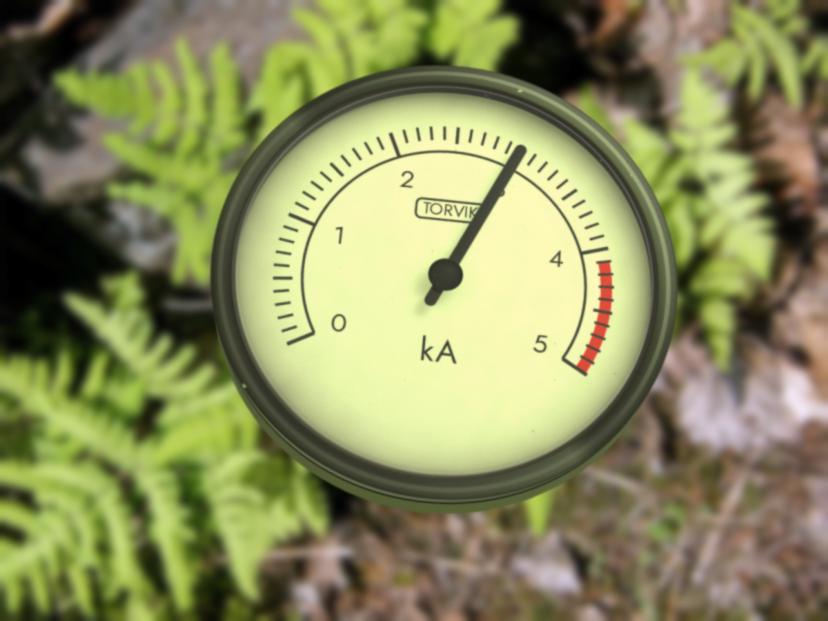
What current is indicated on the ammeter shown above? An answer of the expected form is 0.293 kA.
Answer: 3 kA
